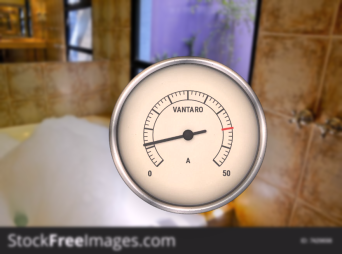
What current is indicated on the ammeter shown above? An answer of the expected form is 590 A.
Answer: 6 A
